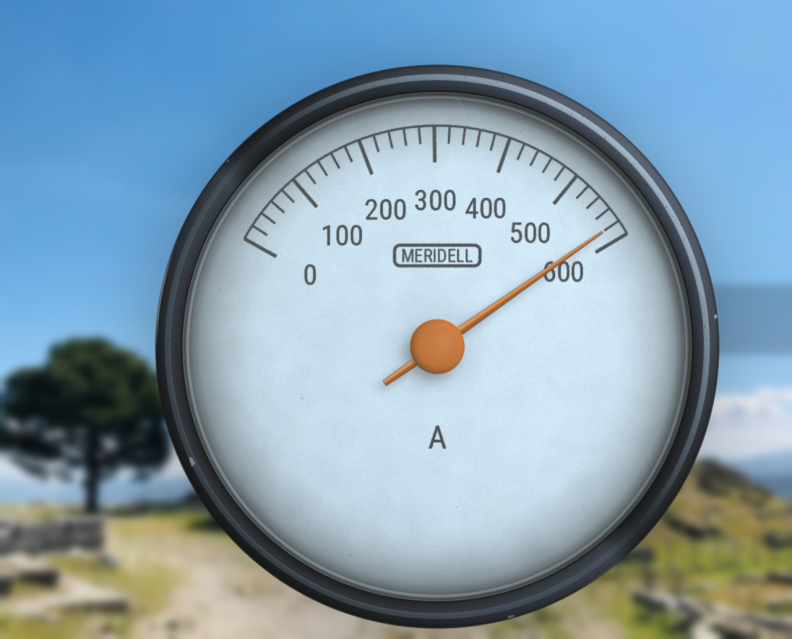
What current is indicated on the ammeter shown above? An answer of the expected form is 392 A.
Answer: 580 A
